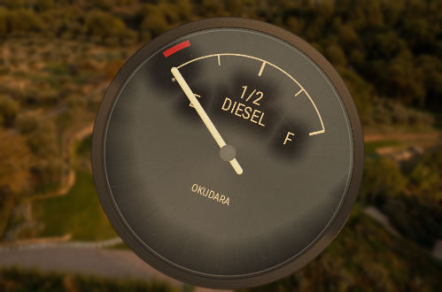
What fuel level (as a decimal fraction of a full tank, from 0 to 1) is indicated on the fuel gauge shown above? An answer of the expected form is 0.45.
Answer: 0
